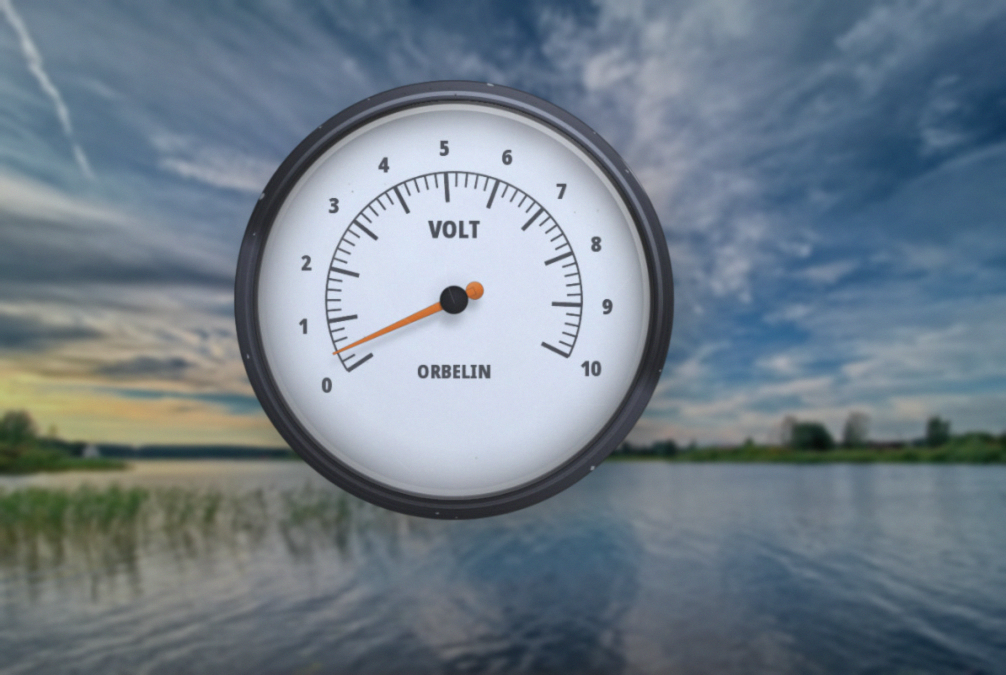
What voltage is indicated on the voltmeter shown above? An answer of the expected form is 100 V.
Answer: 0.4 V
